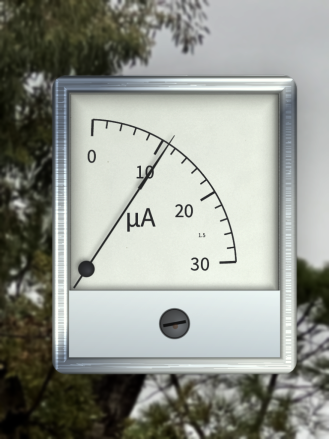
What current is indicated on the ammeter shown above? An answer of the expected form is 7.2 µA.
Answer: 11 µA
